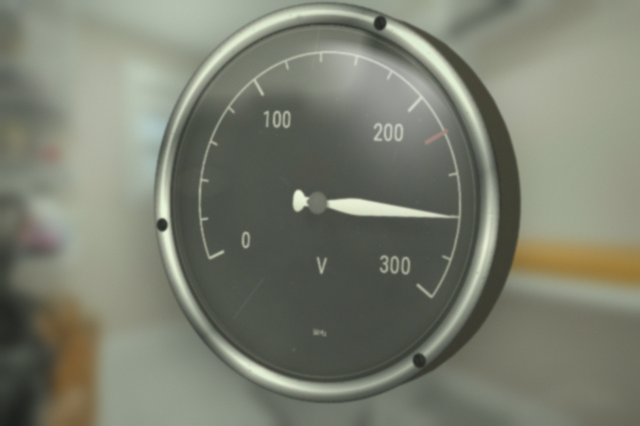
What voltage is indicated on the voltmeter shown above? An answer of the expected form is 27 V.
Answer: 260 V
